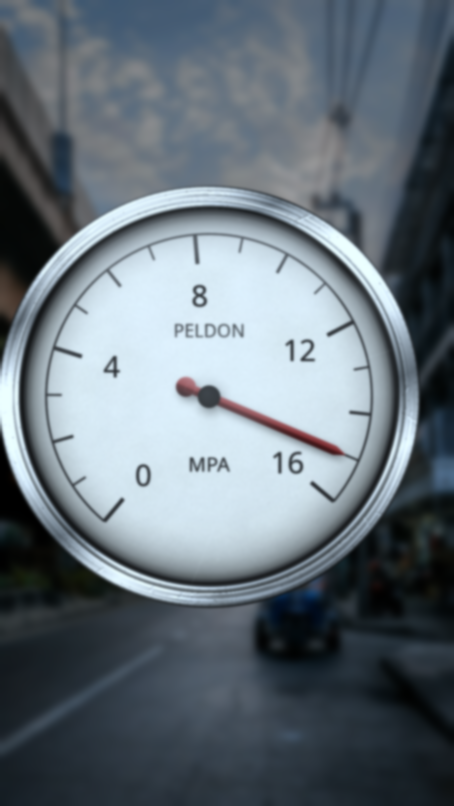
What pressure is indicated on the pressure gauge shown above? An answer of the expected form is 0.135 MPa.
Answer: 15 MPa
